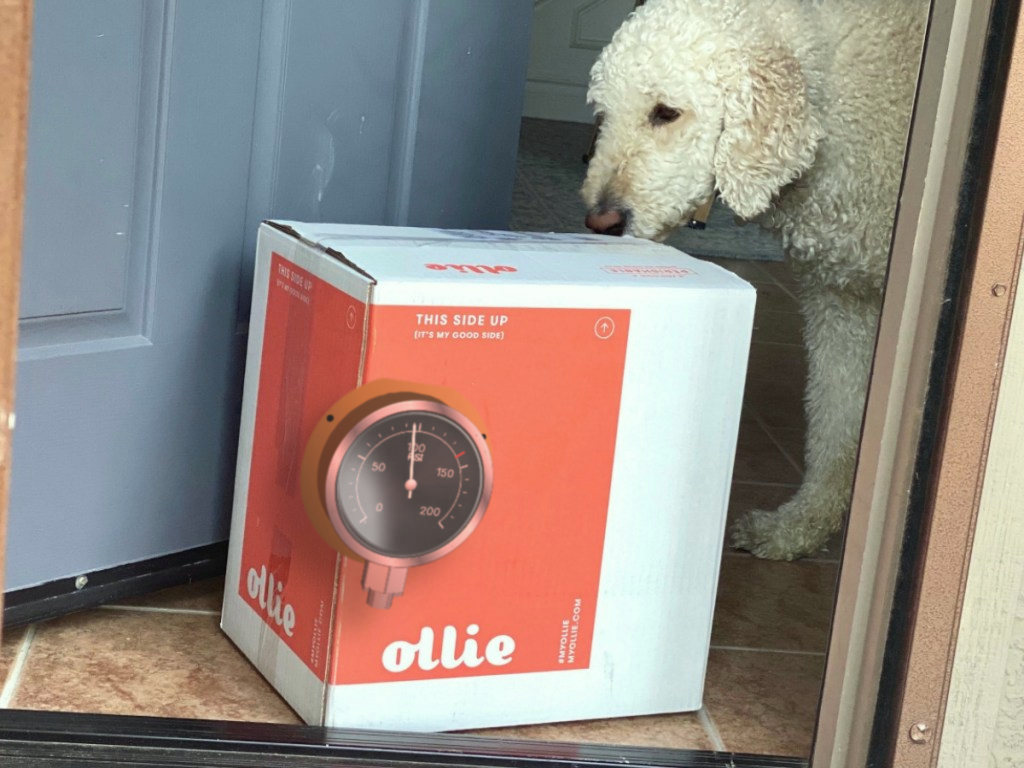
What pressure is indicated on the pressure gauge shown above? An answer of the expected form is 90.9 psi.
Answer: 95 psi
